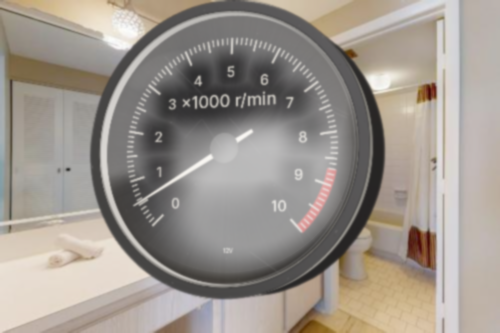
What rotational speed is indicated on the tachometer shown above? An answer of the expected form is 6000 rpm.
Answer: 500 rpm
